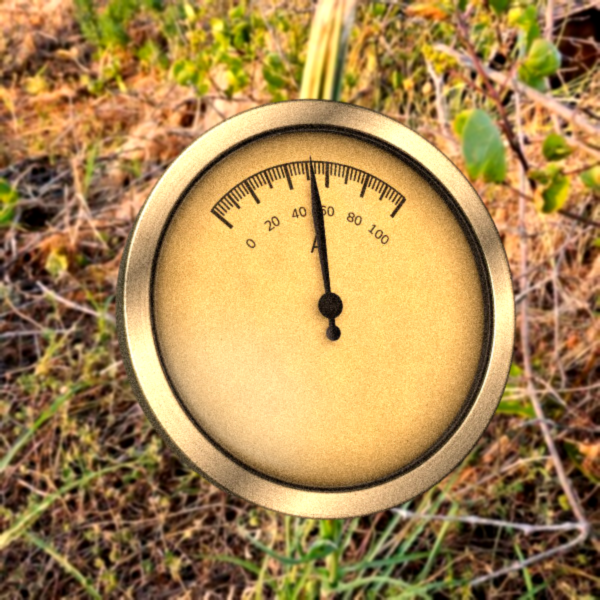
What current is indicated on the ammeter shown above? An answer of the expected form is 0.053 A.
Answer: 50 A
